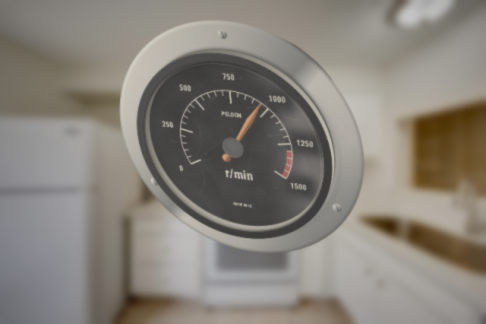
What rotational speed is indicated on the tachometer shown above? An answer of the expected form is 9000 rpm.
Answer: 950 rpm
